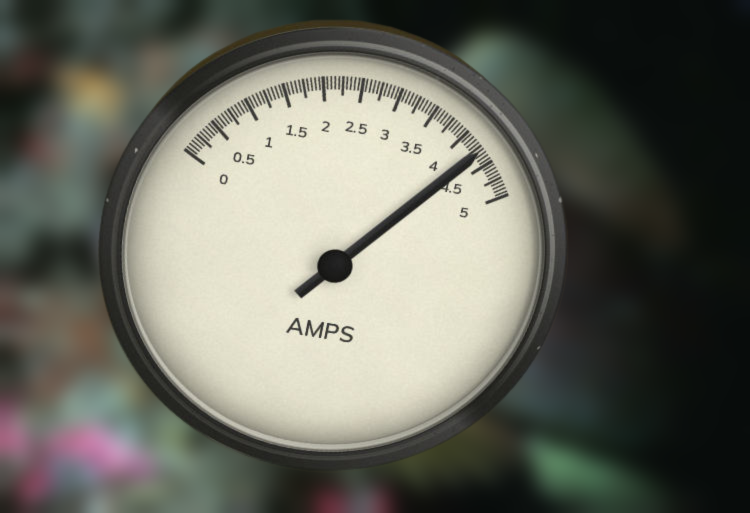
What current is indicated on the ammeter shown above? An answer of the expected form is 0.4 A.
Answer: 4.25 A
